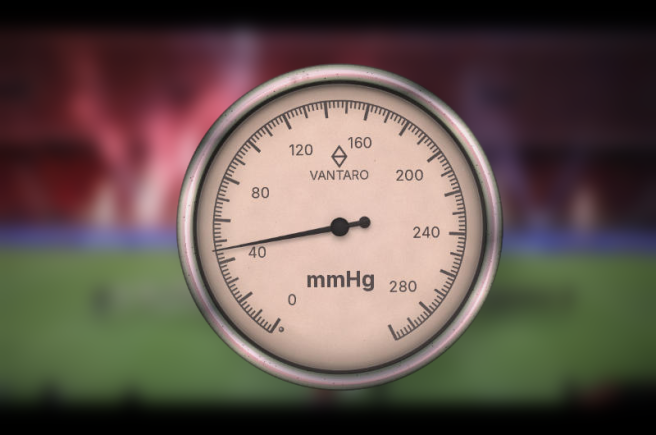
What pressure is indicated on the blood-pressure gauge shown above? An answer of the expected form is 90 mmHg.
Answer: 46 mmHg
